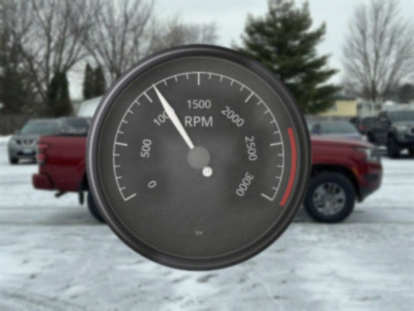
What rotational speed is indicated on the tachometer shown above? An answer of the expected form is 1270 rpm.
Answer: 1100 rpm
